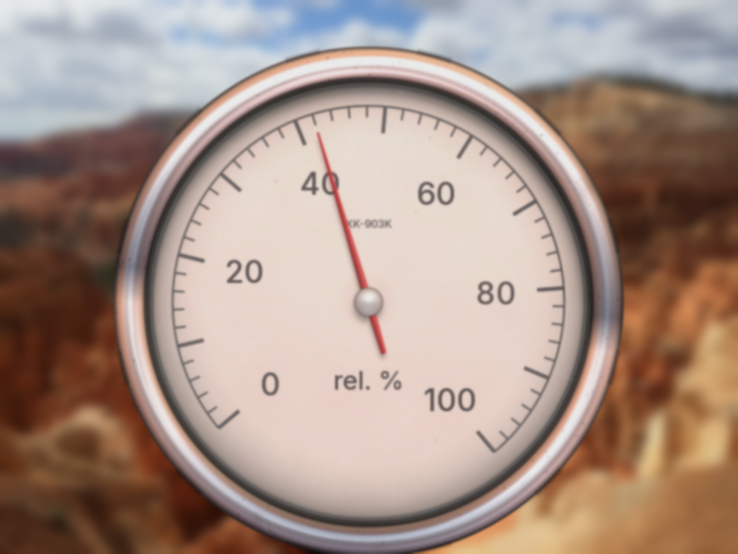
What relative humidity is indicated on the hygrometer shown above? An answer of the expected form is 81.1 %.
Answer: 42 %
